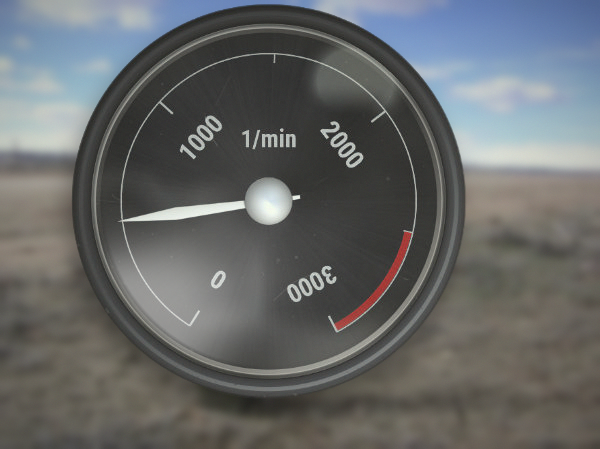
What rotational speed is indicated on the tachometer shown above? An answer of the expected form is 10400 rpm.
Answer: 500 rpm
